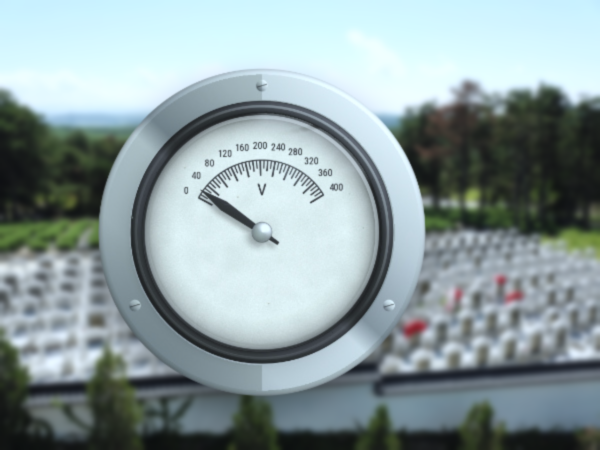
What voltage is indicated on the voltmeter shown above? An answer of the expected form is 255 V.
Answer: 20 V
